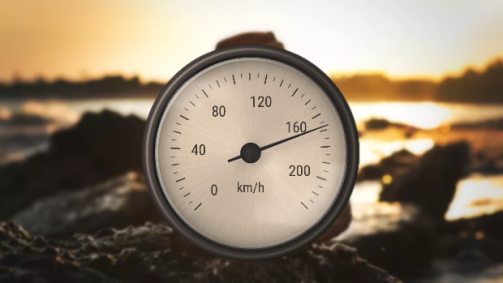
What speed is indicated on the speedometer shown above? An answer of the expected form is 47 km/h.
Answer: 167.5 km/h
